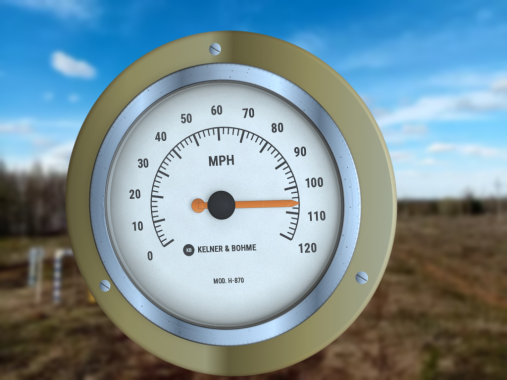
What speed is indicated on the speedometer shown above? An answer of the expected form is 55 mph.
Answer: 106 mph
